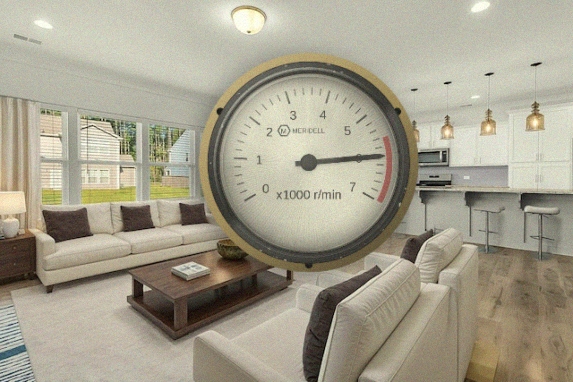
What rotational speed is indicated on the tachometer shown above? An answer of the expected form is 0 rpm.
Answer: 6000 rpm
